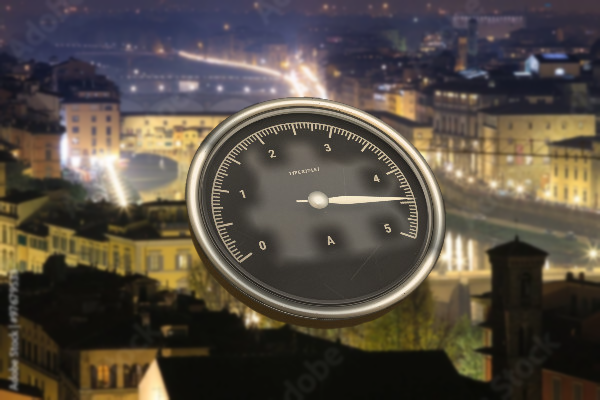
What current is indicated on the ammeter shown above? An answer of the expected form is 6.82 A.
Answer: 4.5 A
